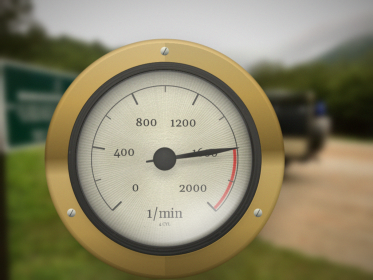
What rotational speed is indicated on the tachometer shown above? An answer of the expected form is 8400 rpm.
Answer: 1600 rpm
